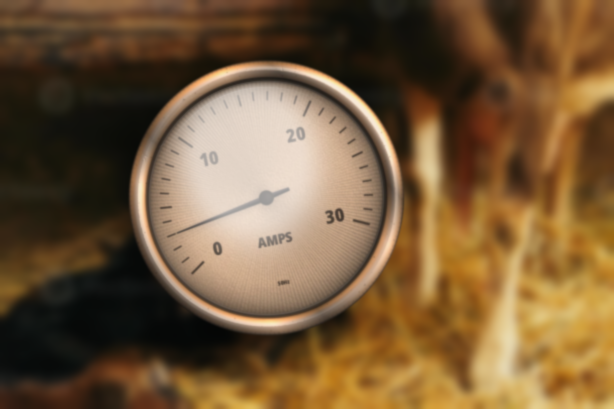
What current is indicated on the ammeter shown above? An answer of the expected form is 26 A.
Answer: 3 A
